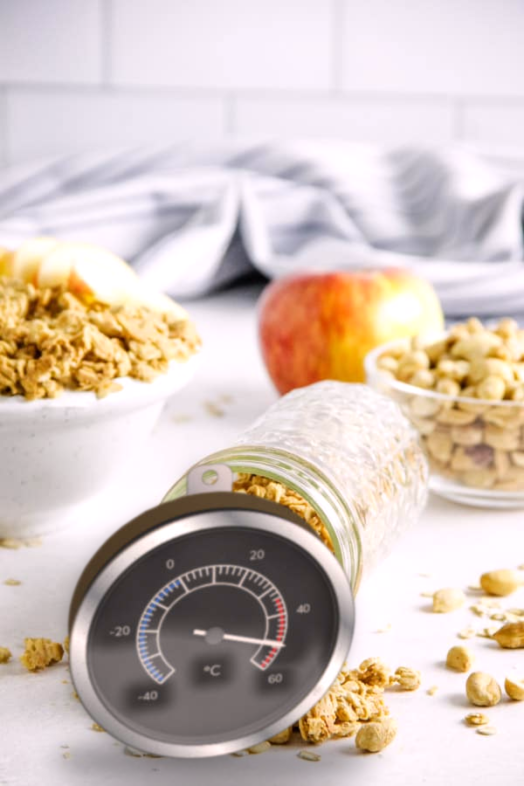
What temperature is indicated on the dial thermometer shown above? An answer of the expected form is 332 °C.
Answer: 50 °C
